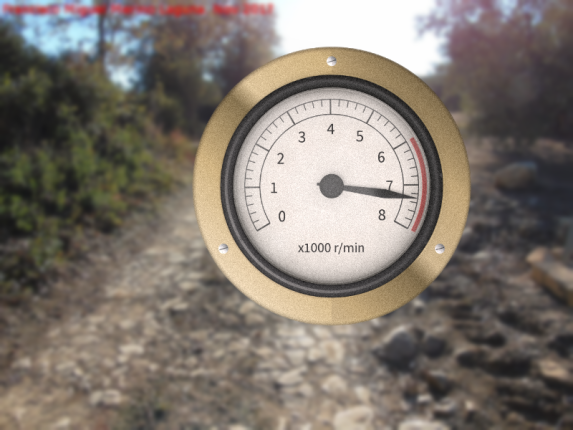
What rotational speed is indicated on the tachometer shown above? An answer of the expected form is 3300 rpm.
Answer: 7300 rpm
